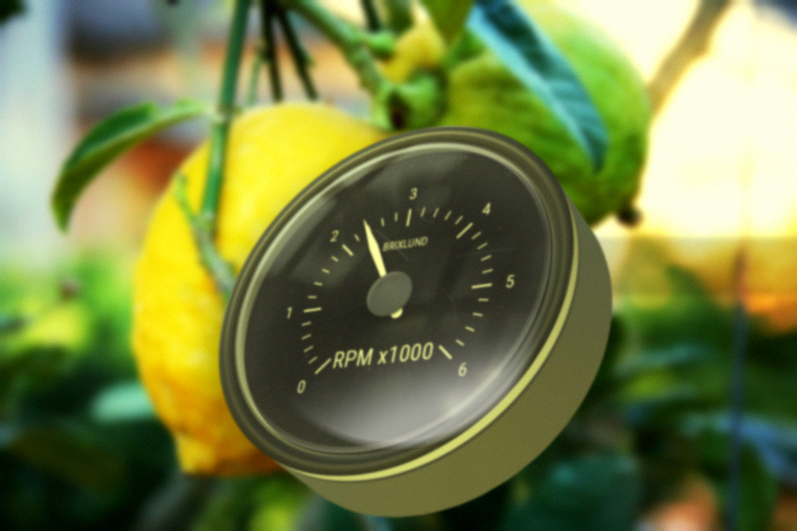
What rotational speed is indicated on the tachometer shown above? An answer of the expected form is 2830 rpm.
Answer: 2400 rpm
